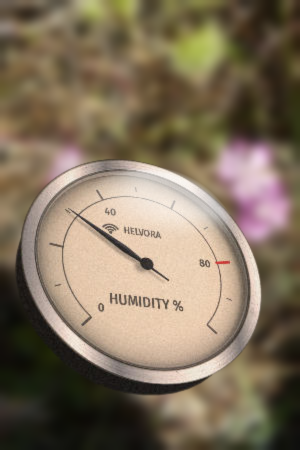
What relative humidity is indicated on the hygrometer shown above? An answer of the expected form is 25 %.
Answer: 30 %
